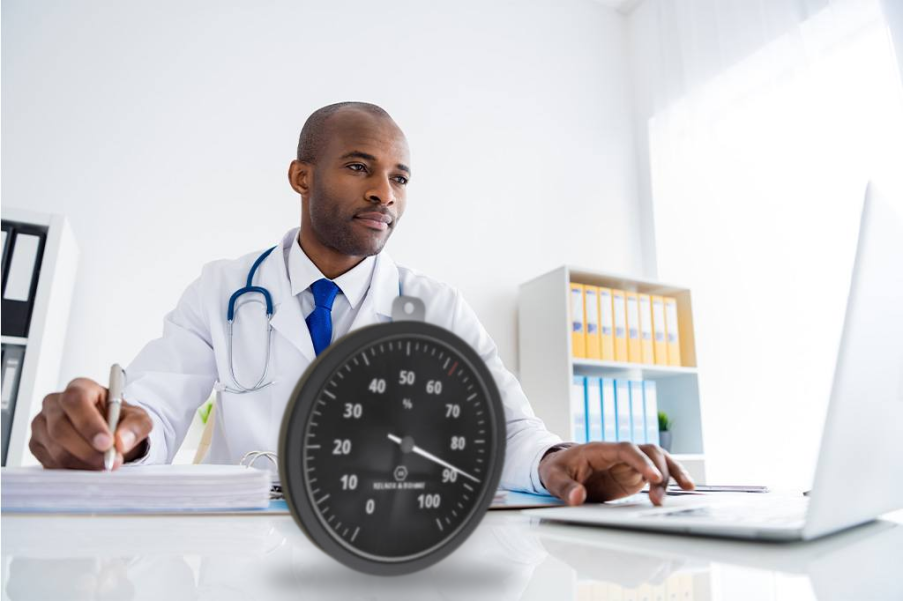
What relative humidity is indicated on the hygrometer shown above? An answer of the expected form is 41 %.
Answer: 88 %
